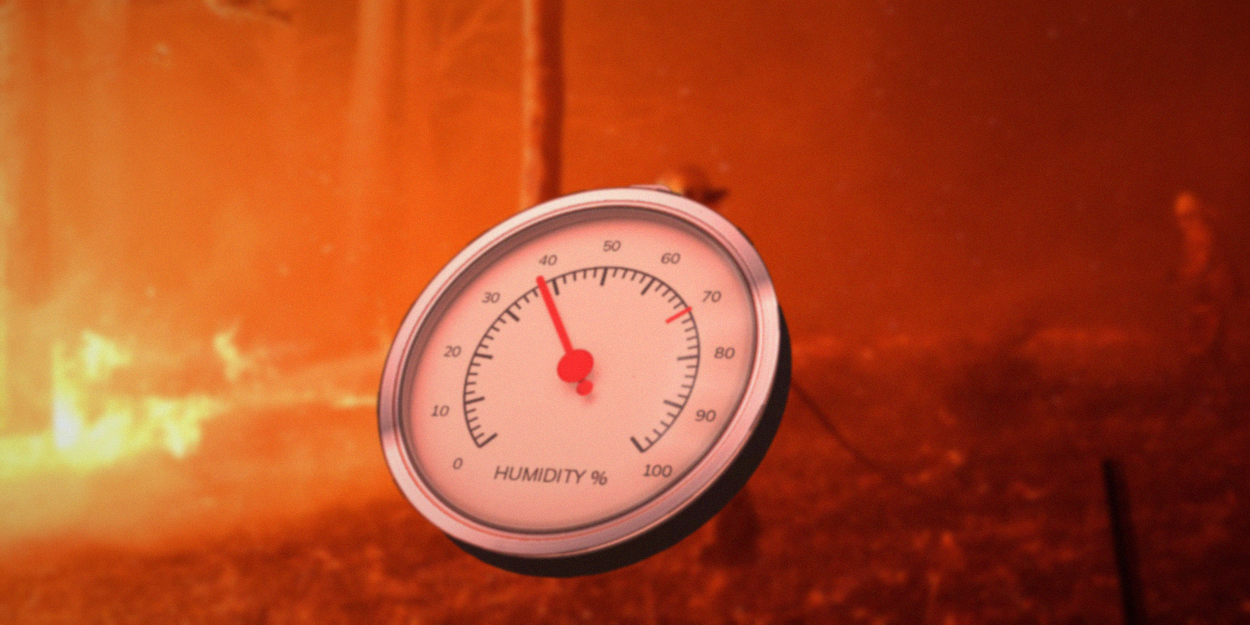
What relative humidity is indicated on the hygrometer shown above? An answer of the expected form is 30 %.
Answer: 38 %
